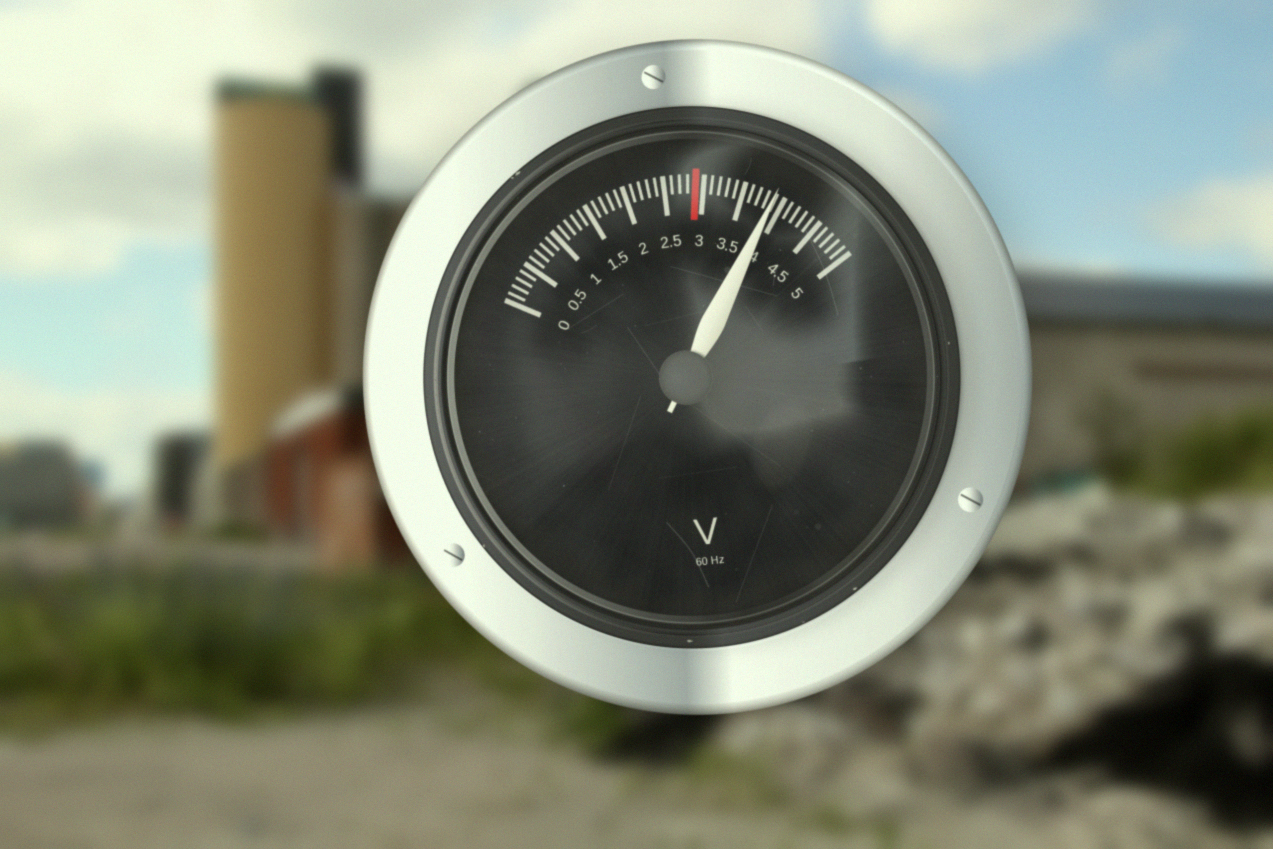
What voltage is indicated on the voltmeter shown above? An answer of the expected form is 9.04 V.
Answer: 3.9 V
